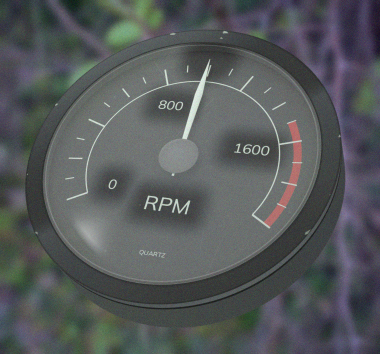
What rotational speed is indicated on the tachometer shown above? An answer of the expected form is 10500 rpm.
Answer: 1000 rpm
